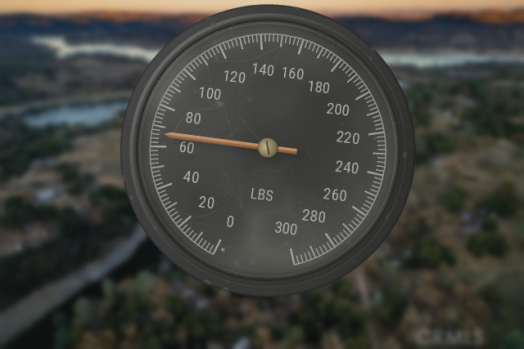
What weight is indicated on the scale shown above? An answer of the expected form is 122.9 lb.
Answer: 66 lb
